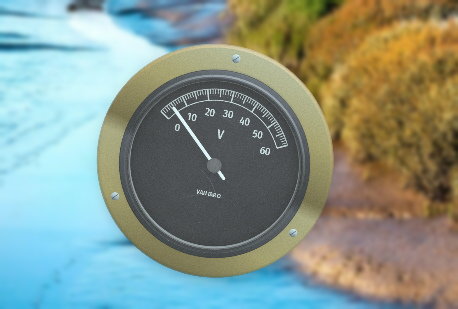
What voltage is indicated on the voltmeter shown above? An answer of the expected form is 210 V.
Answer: 5 V
